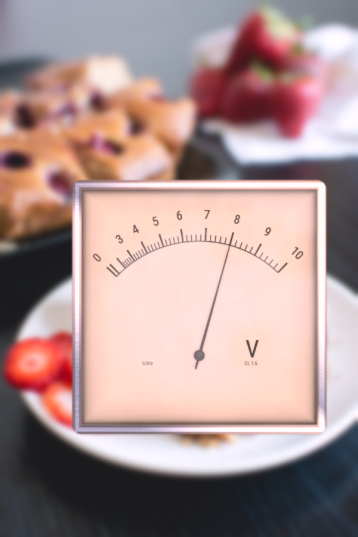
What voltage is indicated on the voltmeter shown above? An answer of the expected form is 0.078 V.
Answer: 8 V
